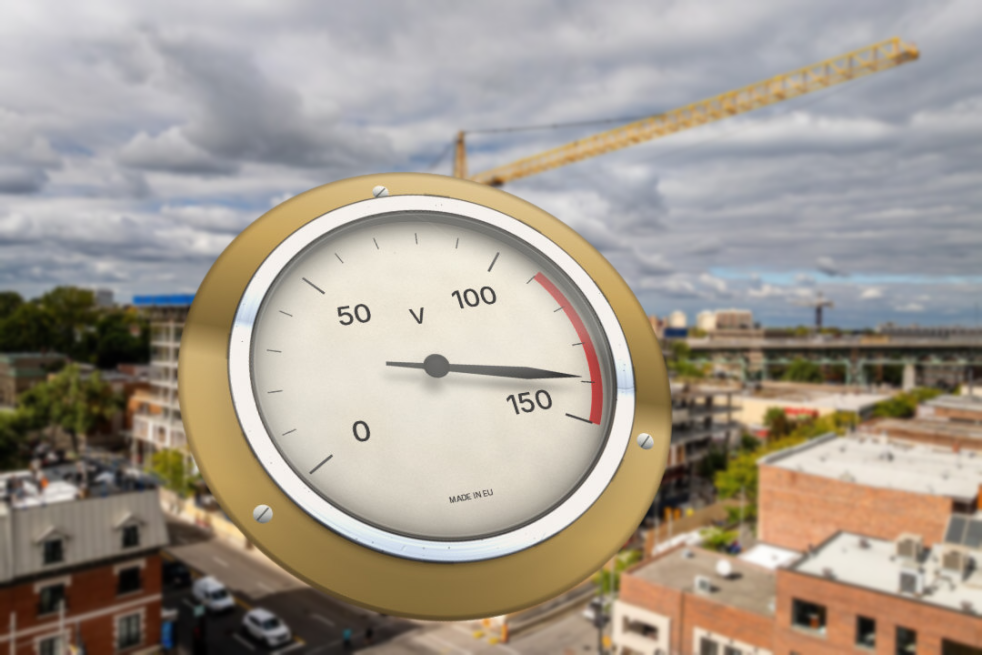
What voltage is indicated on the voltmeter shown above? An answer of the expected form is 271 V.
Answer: 140 V
